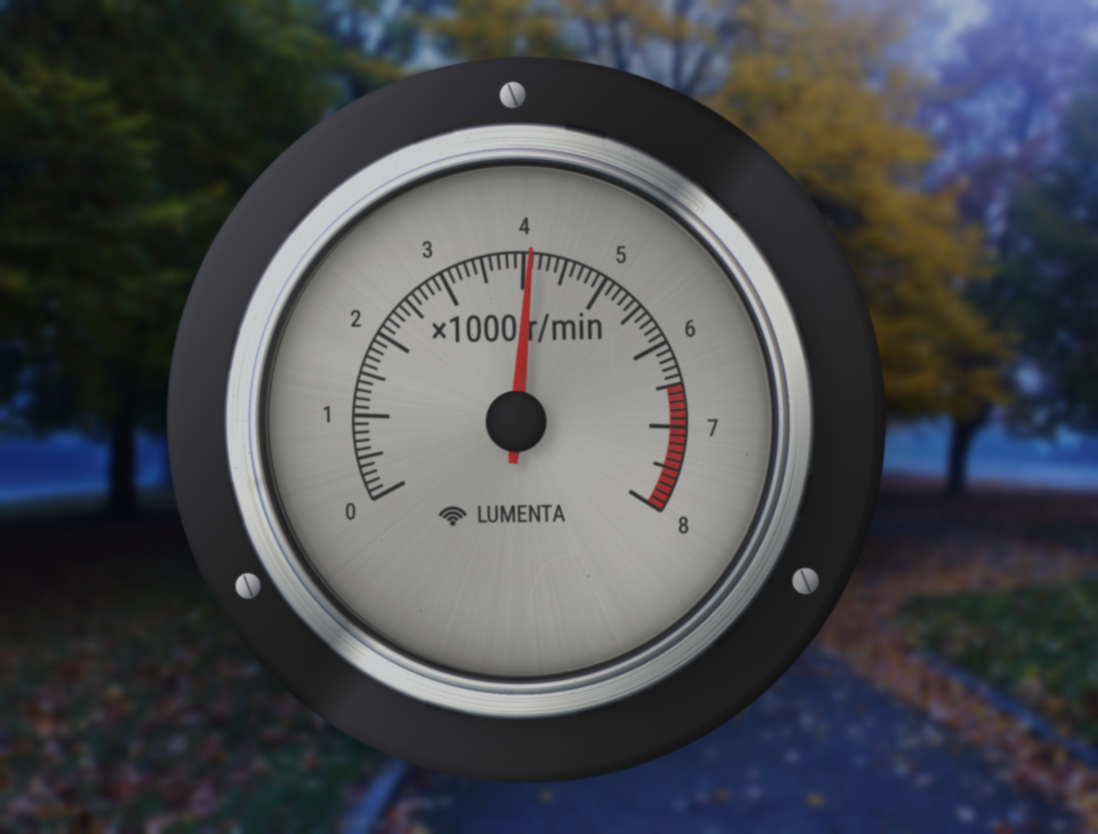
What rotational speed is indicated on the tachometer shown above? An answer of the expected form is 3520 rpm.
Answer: 4100 rpm
